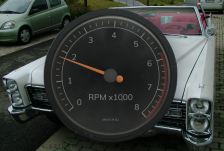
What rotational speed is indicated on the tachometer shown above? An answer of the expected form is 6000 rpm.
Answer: 1800 rpm
